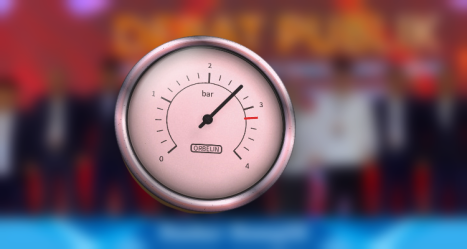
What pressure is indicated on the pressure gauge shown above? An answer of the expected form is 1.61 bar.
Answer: 2.6 bar
